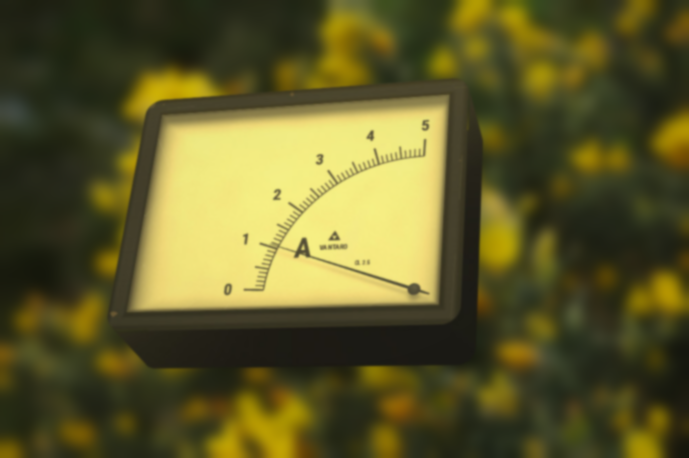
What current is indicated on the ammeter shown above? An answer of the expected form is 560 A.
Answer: 1 A
